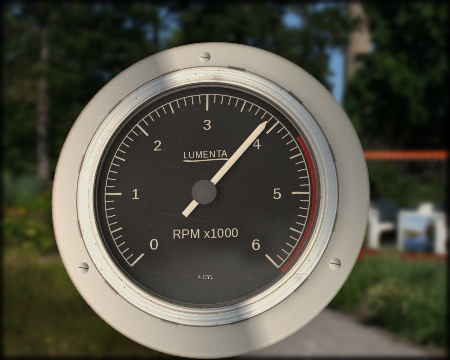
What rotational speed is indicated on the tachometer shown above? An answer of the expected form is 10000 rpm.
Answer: 3900 rpm
